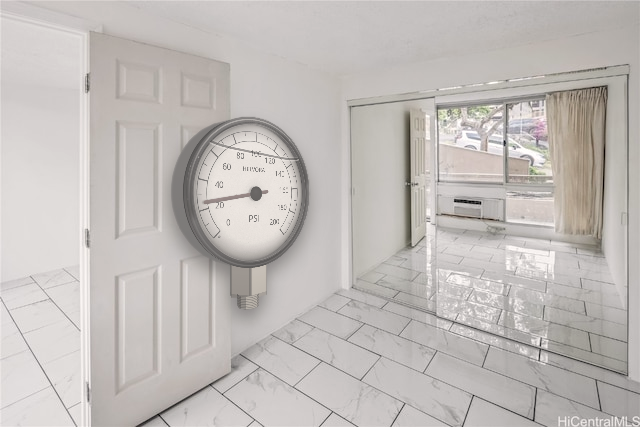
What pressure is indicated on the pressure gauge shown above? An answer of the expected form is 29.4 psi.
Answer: 25 psi
